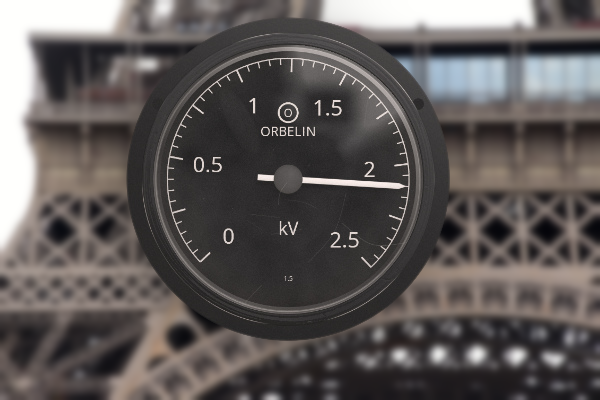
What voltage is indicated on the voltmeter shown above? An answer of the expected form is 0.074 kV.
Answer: 2.1 kV
